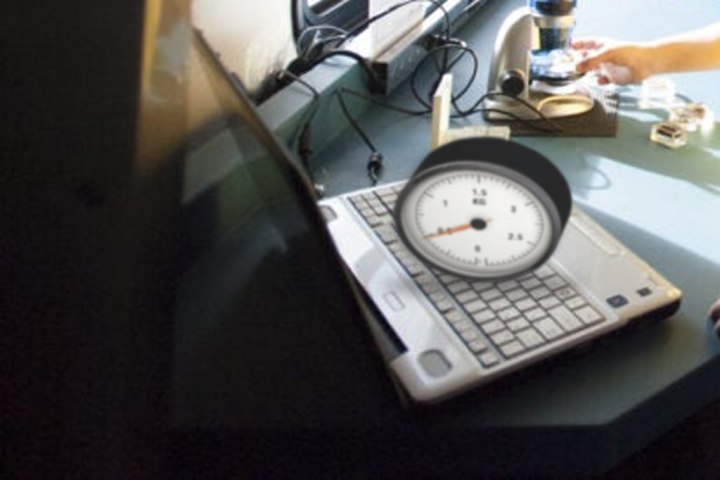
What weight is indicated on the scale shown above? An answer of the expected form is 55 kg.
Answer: 0.5 kg
